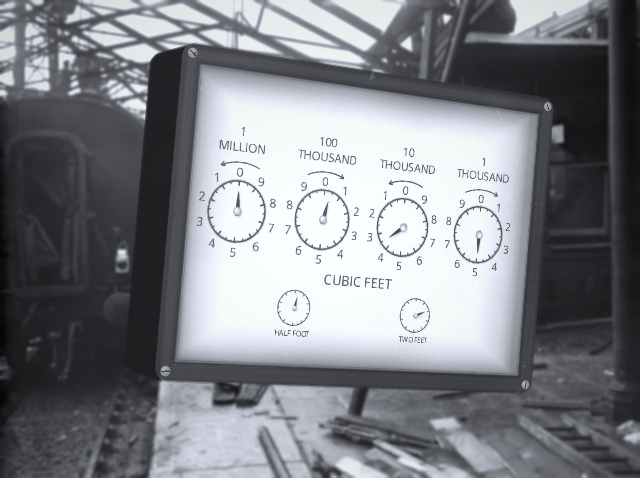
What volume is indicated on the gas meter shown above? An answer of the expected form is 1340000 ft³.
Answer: 3500 ft³
